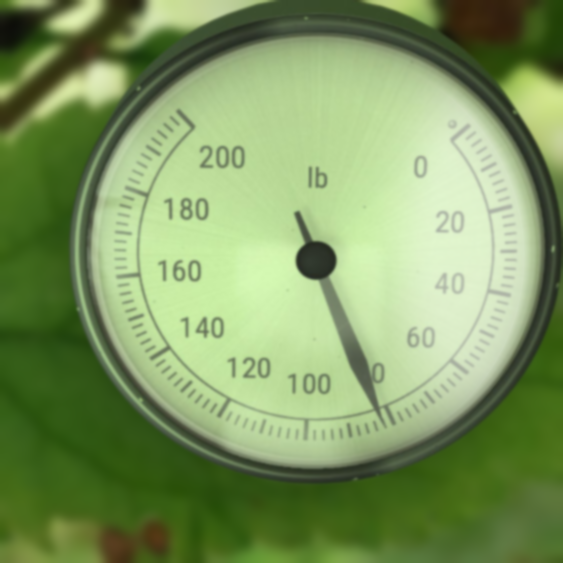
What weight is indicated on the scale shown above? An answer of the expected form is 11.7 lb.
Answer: 82 lb
